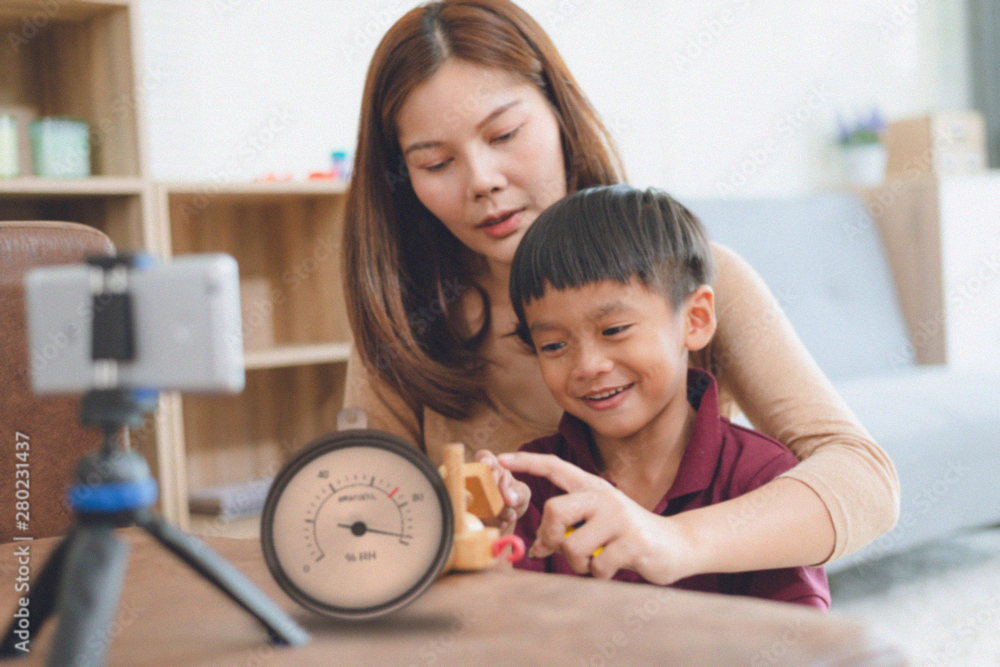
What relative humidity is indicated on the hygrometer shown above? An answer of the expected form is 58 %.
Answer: 96 %
